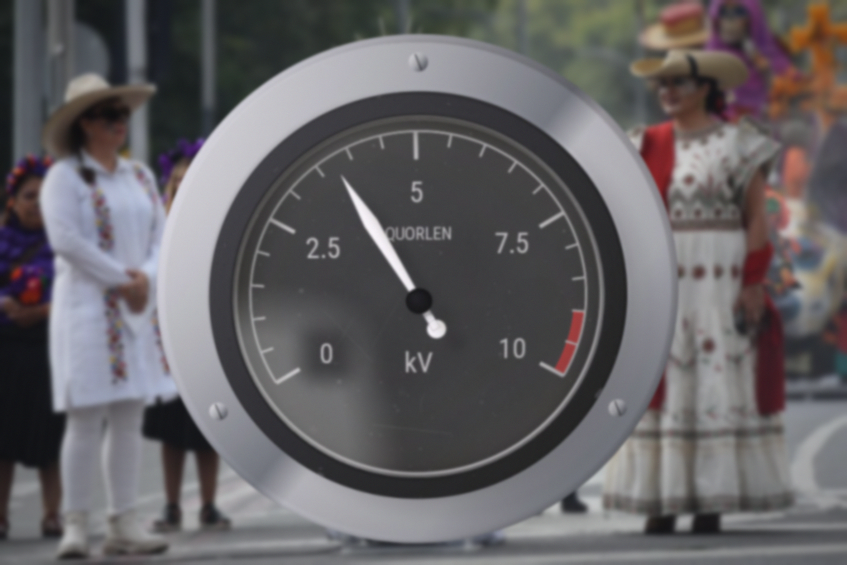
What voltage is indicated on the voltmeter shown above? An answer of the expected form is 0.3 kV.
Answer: 3.75 kV
